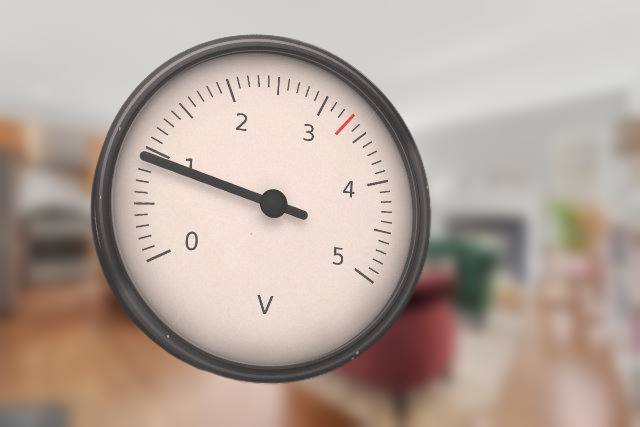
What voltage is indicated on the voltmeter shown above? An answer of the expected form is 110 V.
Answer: 0.9 V
